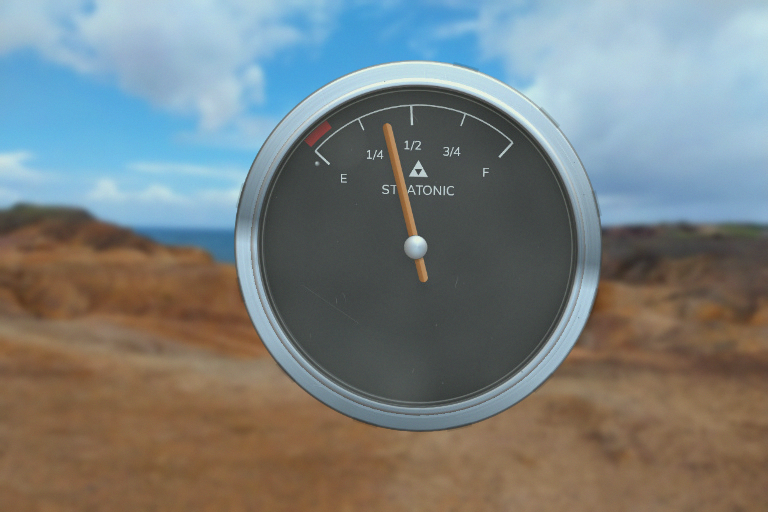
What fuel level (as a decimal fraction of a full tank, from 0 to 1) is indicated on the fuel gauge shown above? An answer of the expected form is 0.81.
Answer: 0.375
